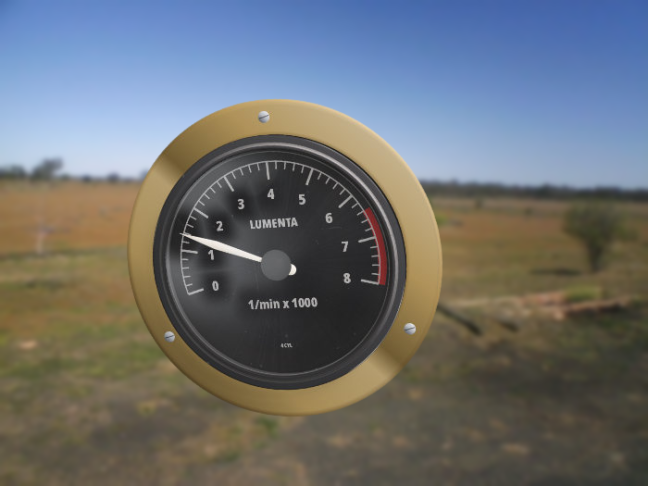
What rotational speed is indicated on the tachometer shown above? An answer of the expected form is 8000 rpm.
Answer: 1400 rpm
